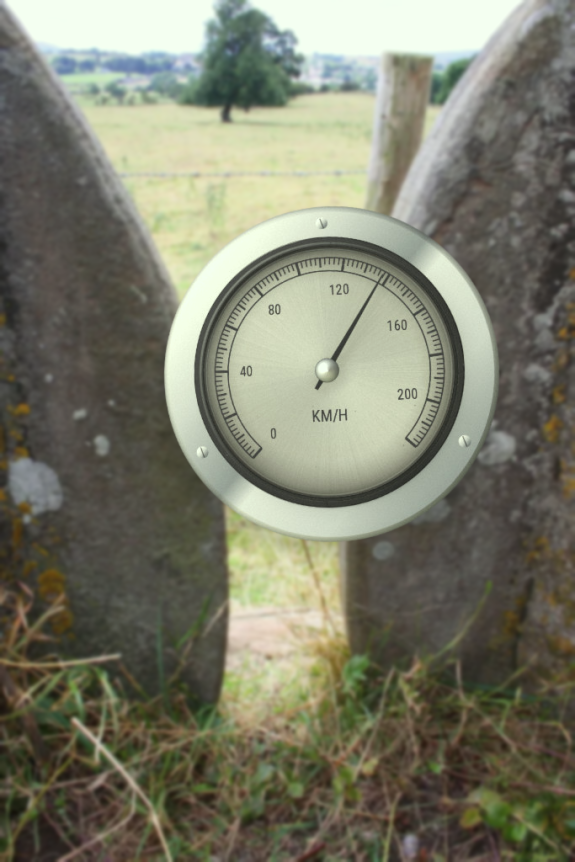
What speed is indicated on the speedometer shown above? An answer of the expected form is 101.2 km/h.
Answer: 138 km/h
